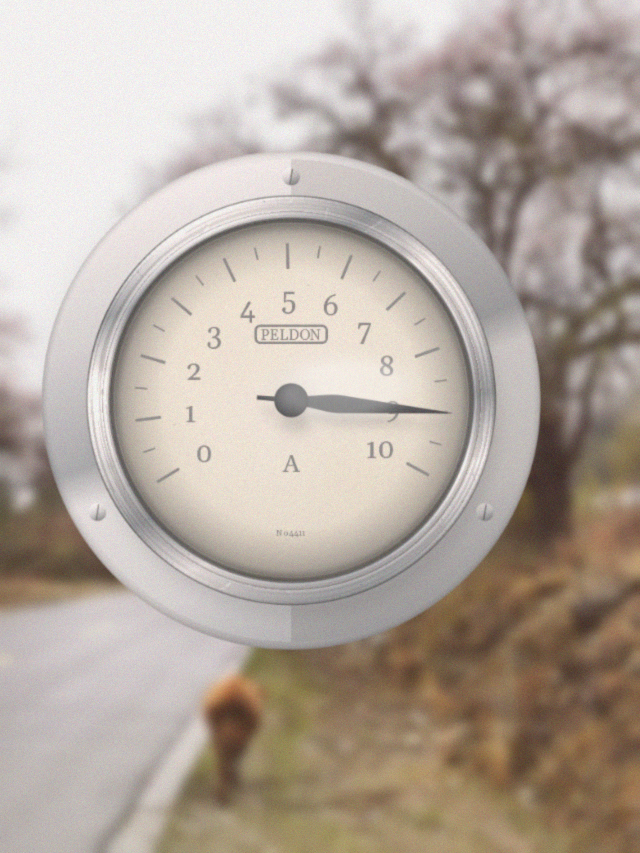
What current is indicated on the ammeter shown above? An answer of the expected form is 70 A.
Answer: 9 A
